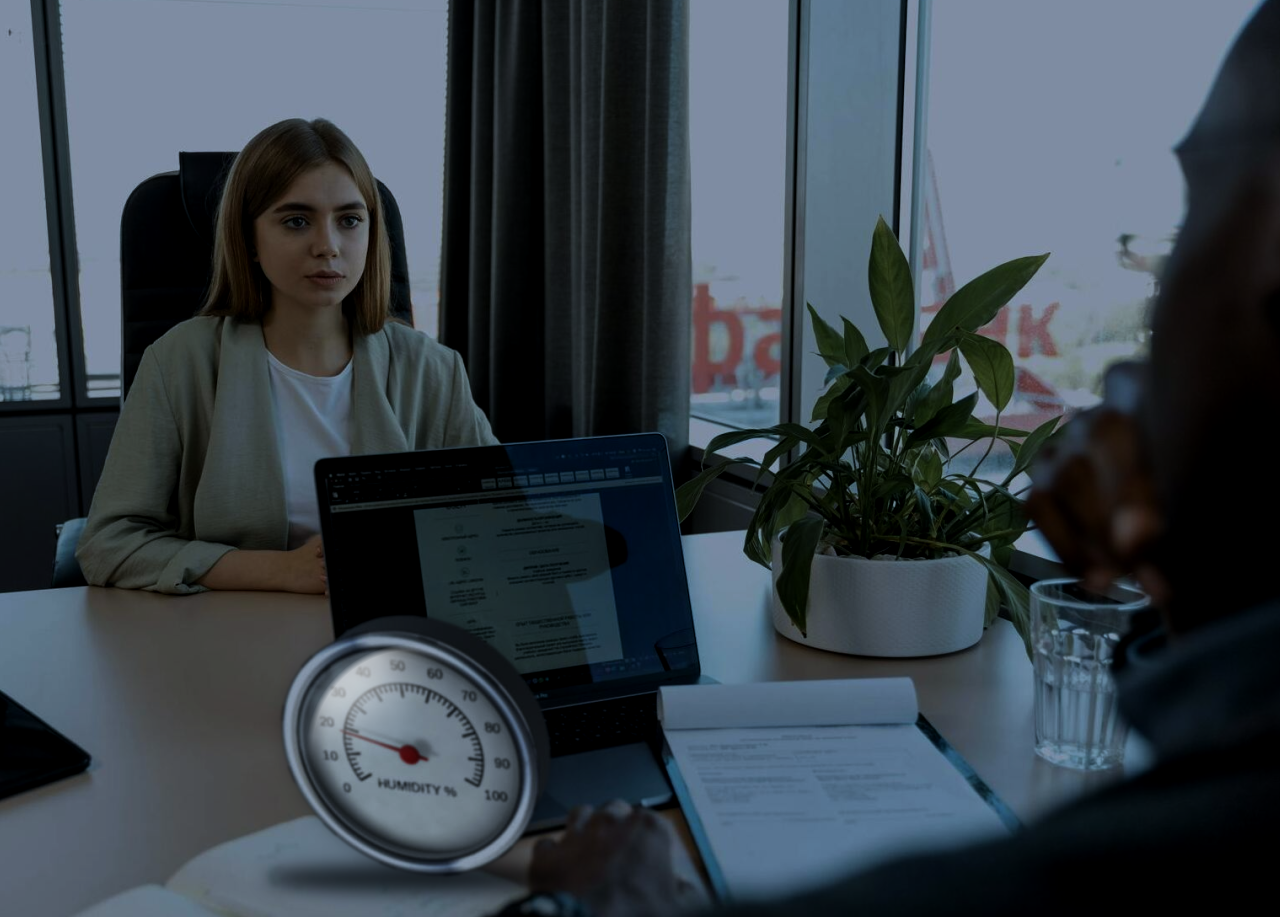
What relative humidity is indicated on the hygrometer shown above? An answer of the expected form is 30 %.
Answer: 20 %
